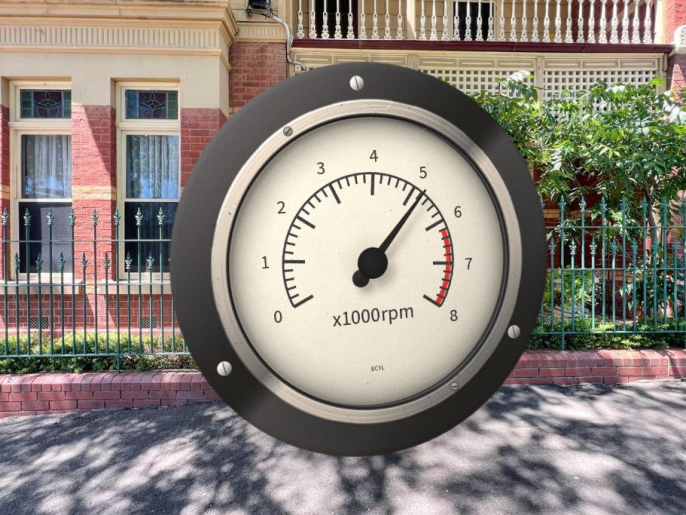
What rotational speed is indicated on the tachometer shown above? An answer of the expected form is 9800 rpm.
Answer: 5200 rpm
